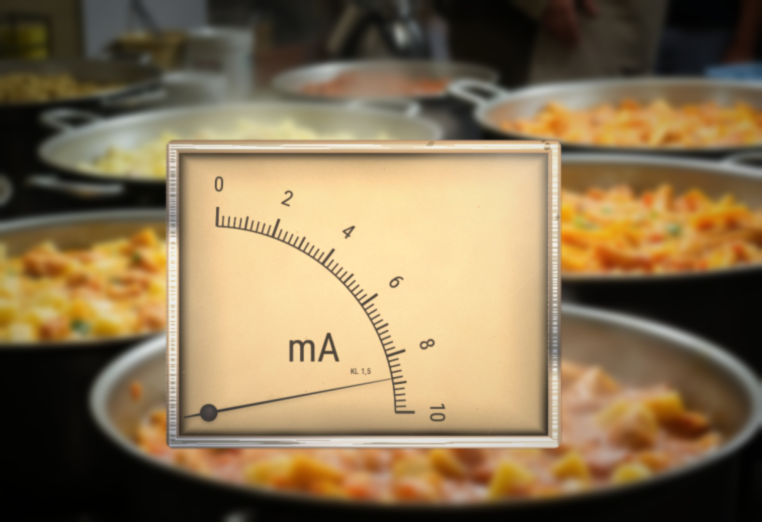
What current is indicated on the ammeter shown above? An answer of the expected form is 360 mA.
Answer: 8.8 mA
